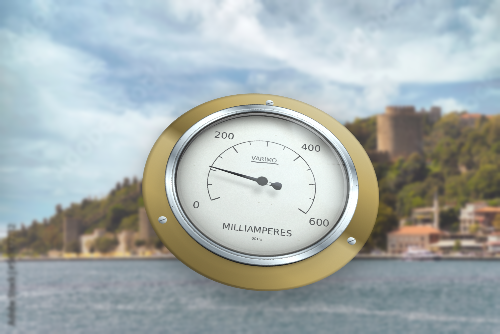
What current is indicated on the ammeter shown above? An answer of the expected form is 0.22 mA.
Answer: 100 mA
